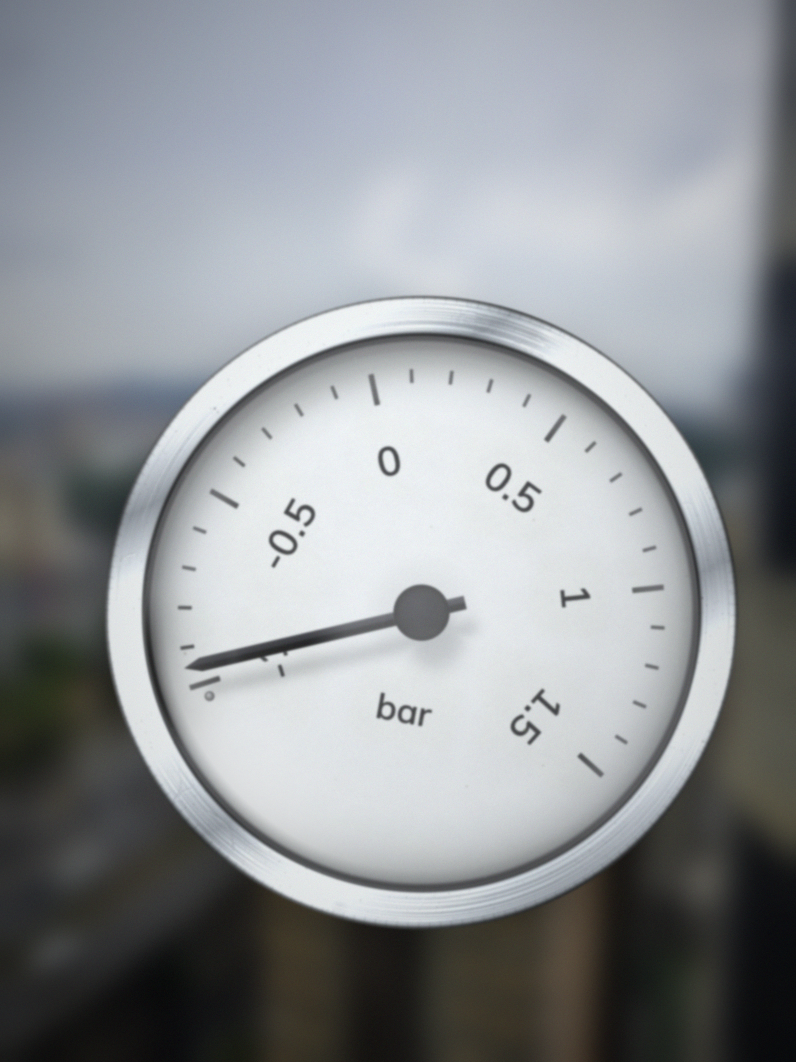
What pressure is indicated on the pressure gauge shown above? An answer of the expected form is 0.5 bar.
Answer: -0.95 bar
